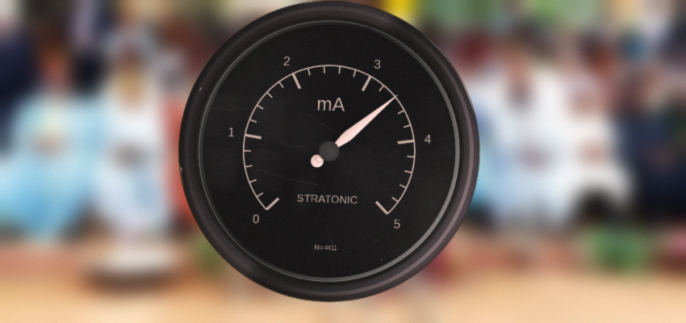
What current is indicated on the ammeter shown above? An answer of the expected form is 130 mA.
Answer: 3.4 mA
